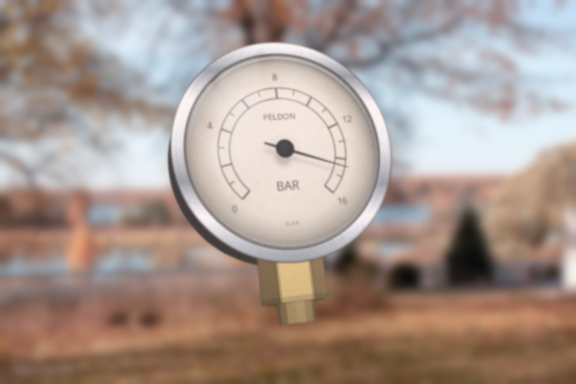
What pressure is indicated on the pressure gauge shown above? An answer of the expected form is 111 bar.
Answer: 14.5 bar
